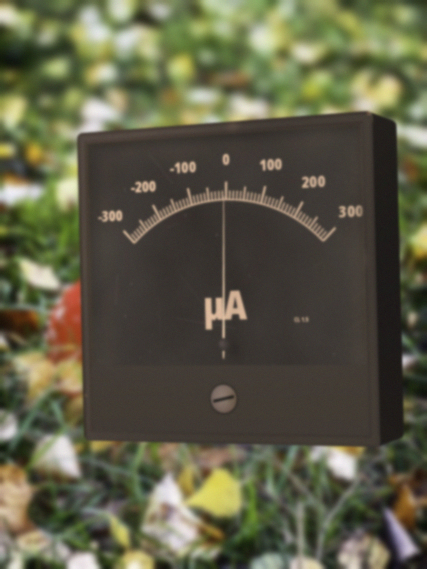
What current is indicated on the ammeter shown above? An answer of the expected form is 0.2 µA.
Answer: 0 µA
